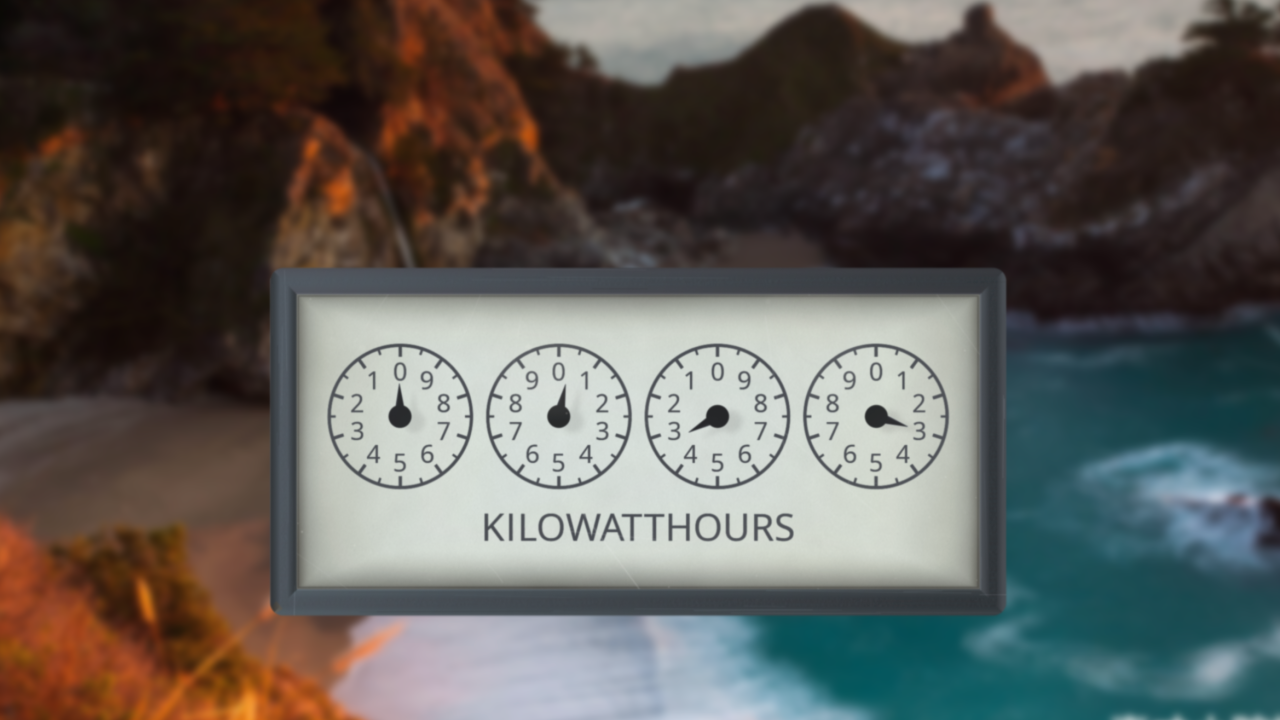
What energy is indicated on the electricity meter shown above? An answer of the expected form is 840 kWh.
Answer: 33 kWh
